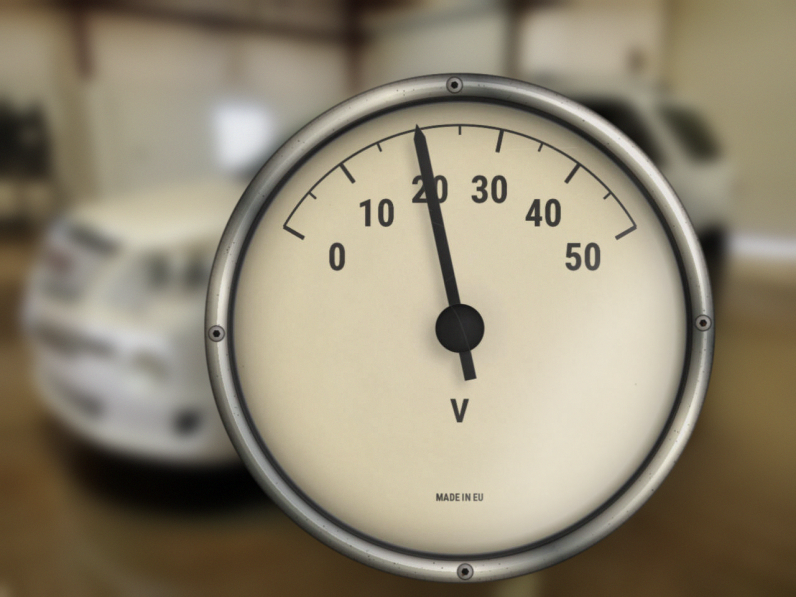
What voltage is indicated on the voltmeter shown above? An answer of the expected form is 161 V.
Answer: 20 V
